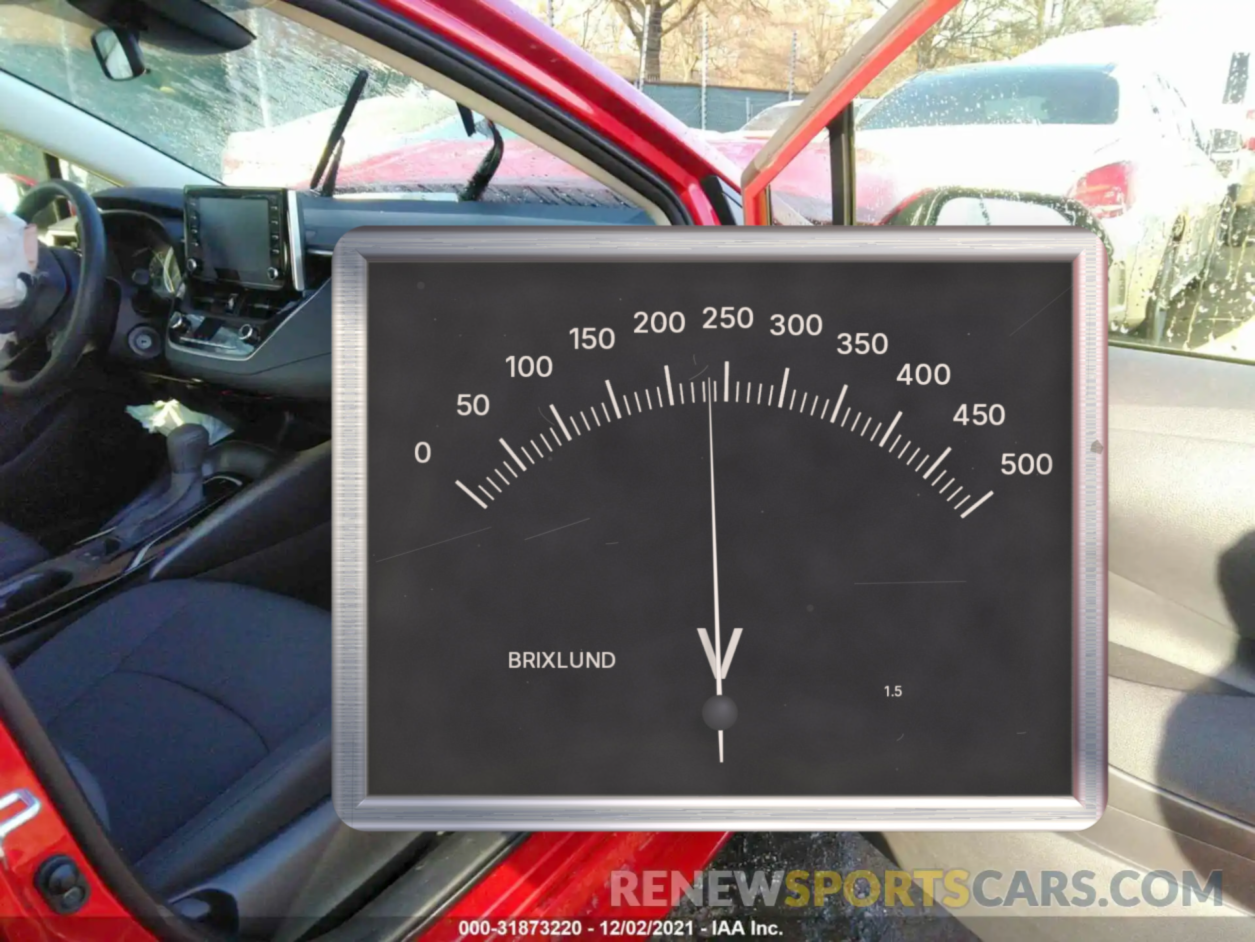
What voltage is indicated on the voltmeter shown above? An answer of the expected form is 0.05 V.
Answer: 235 V
